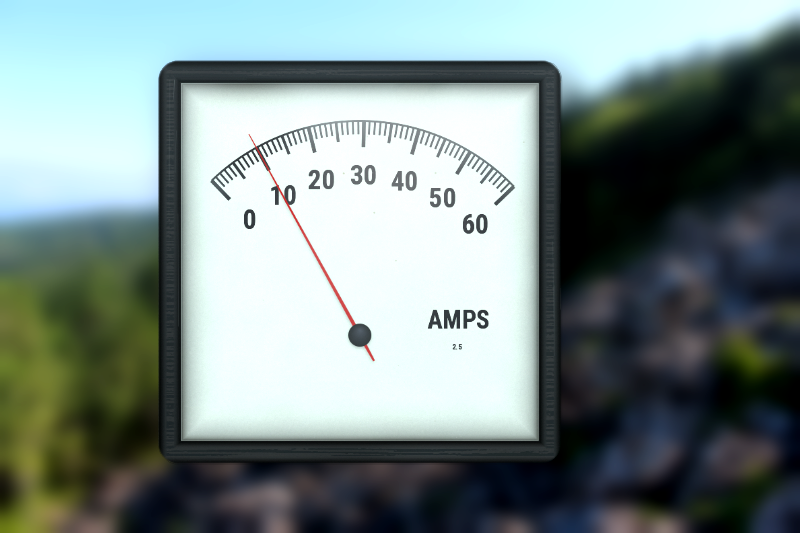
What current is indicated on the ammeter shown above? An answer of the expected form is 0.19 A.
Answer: 10 A
